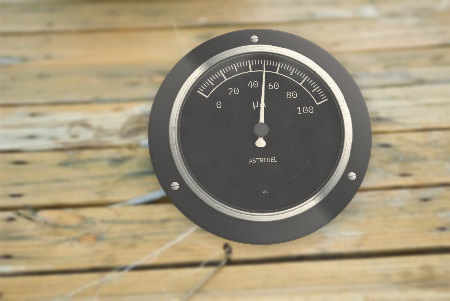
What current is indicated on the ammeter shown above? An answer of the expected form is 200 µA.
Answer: 50 µA
